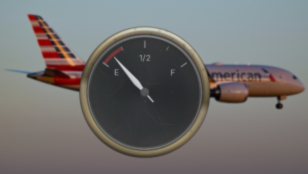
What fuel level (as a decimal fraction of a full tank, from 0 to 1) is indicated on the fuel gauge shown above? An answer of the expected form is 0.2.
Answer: 0.125
